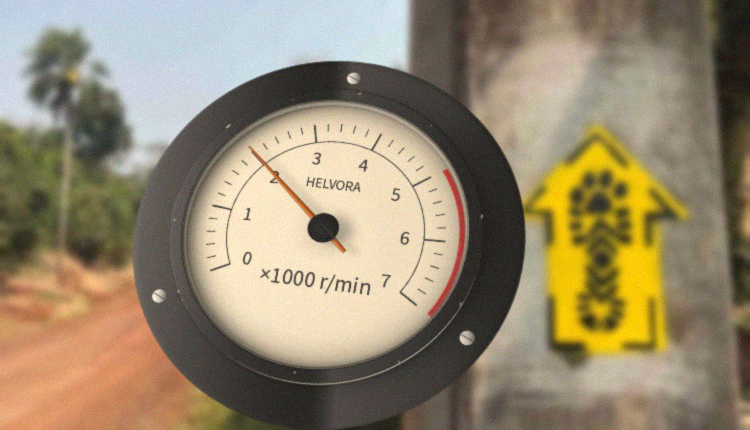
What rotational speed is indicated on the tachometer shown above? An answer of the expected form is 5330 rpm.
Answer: 2000 rpm
